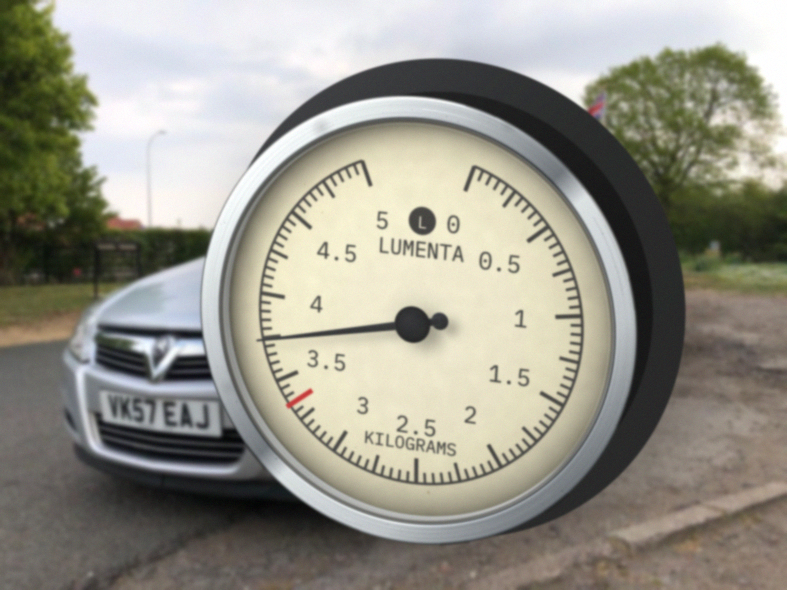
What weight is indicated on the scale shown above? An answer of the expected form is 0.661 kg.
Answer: 3.75 kg
